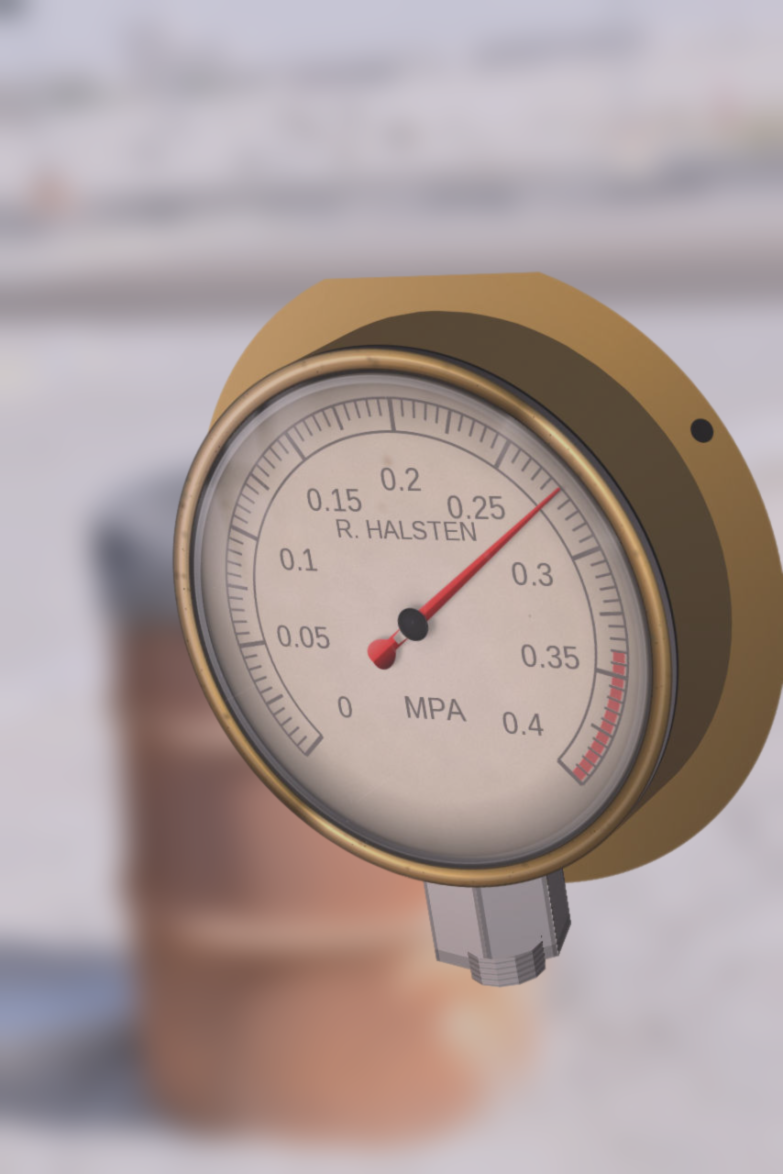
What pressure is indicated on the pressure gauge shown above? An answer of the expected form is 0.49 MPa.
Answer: 0.275 MPa
